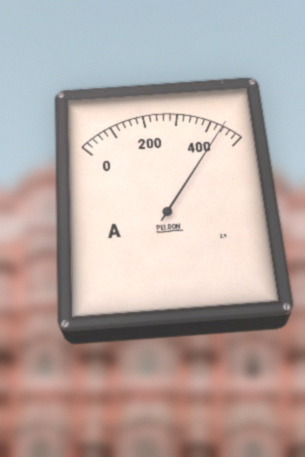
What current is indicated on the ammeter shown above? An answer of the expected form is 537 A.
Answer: 440 A
